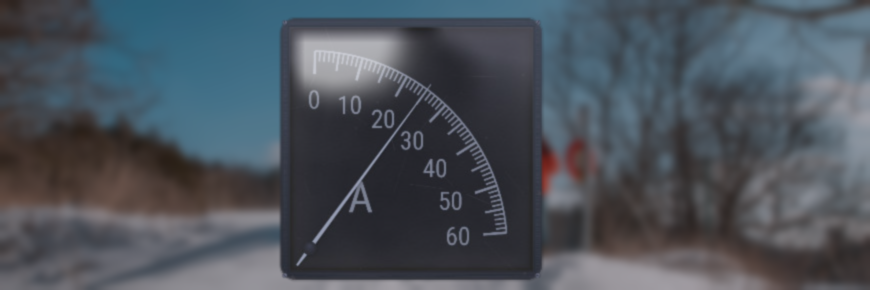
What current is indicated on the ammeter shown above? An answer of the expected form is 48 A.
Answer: 25 A
